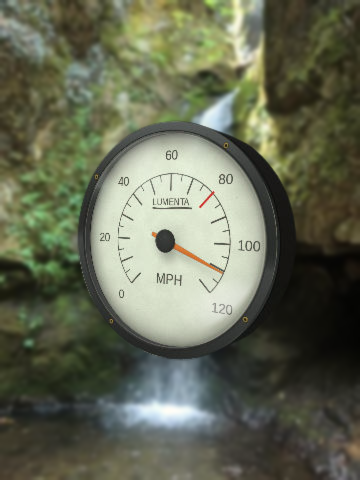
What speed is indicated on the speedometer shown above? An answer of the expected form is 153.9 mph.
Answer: 110 mph
